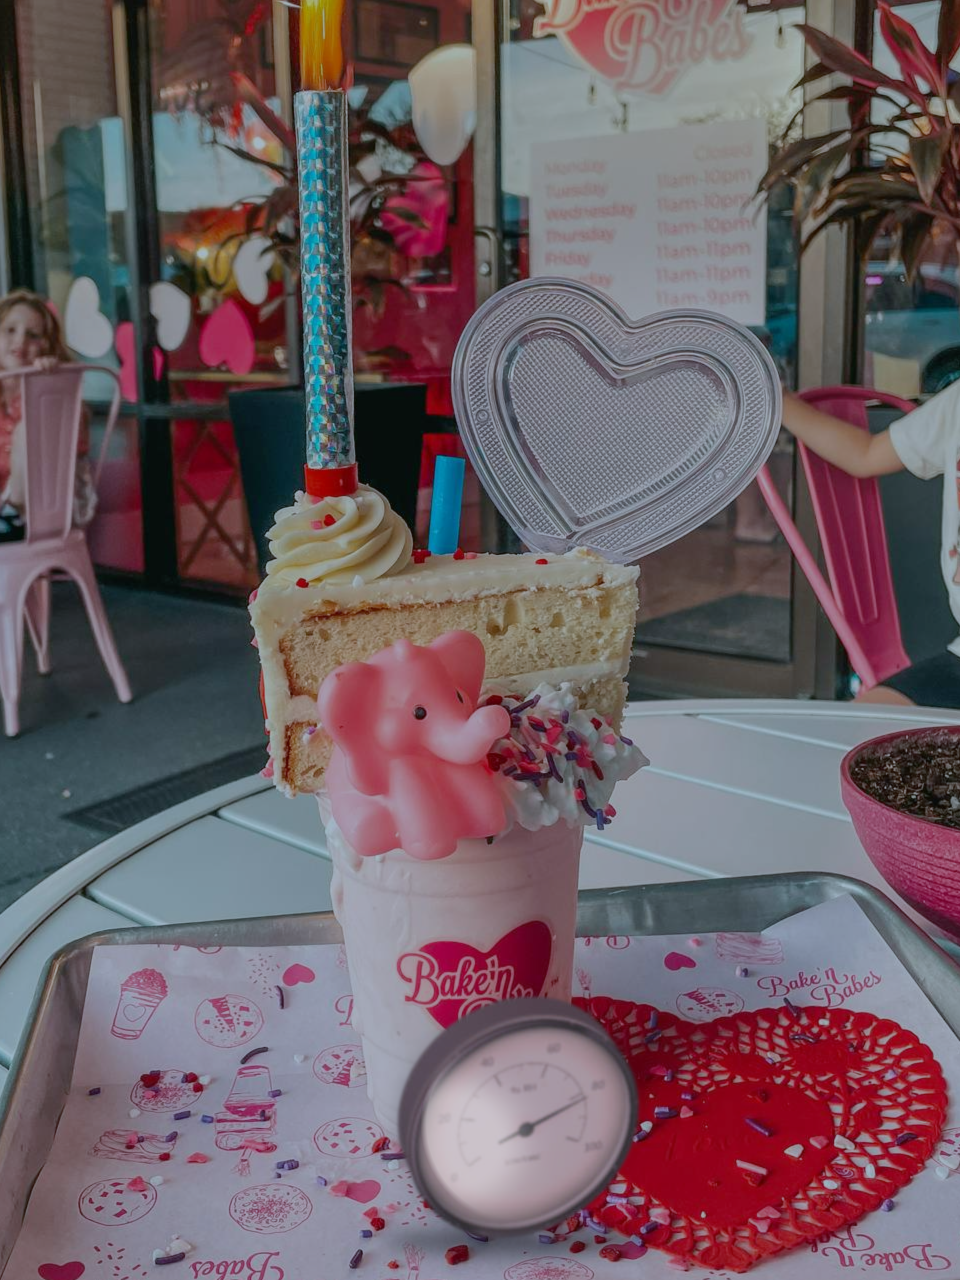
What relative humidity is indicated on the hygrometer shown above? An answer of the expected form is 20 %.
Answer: 80 %
